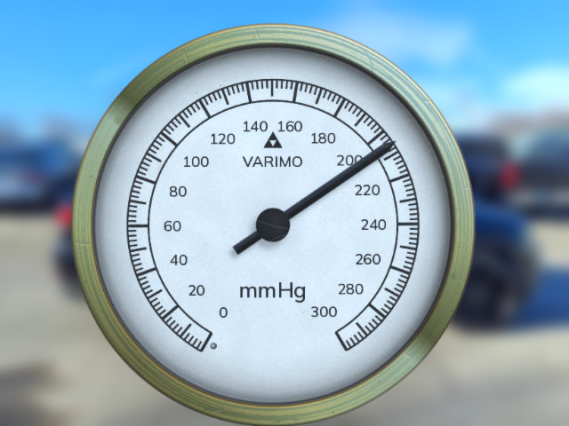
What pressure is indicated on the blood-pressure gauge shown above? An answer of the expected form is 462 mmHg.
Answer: 206 mmHg
